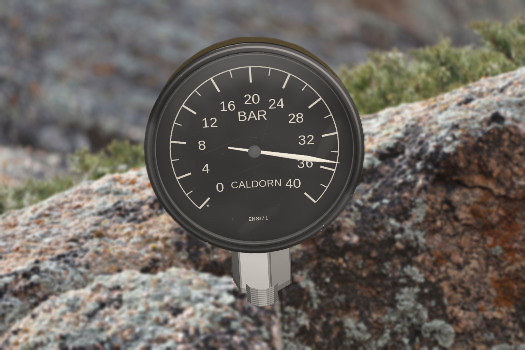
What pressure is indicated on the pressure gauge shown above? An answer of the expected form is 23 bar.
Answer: 35 bar
